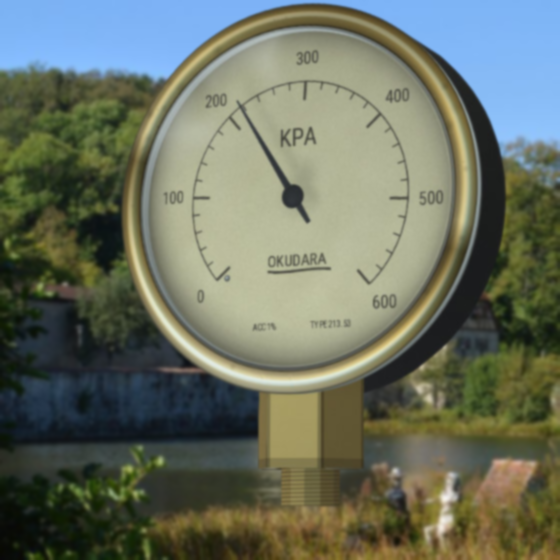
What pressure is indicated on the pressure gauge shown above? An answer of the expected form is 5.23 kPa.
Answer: 220 kPa
